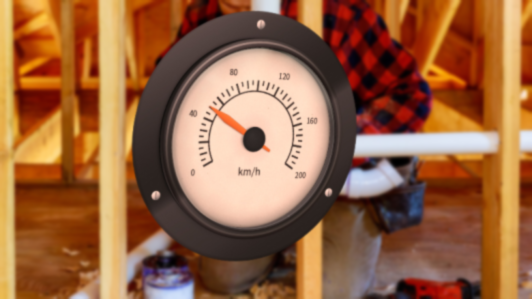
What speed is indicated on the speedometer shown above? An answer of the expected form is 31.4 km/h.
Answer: 50 km/h
